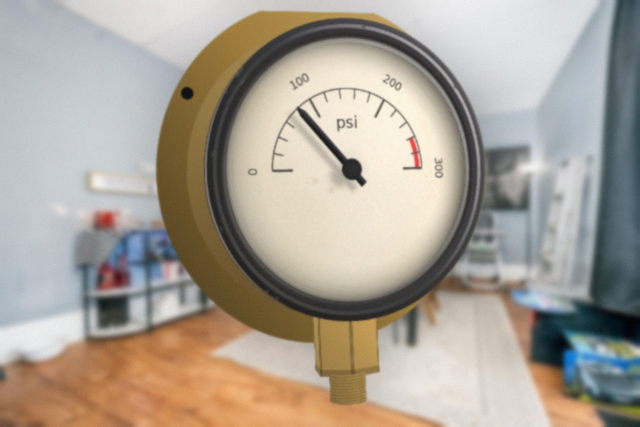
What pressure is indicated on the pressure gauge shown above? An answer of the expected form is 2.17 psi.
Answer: 80 psi
